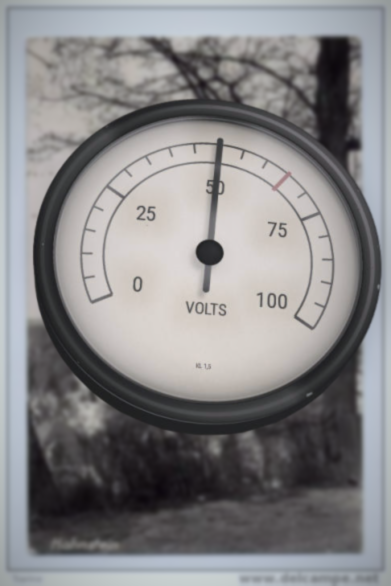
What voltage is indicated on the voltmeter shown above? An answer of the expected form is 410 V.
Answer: 50 V
